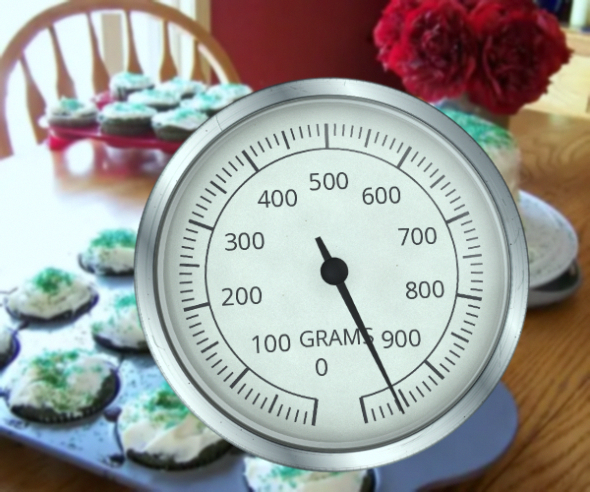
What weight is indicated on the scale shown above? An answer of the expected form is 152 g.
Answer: 960 g
